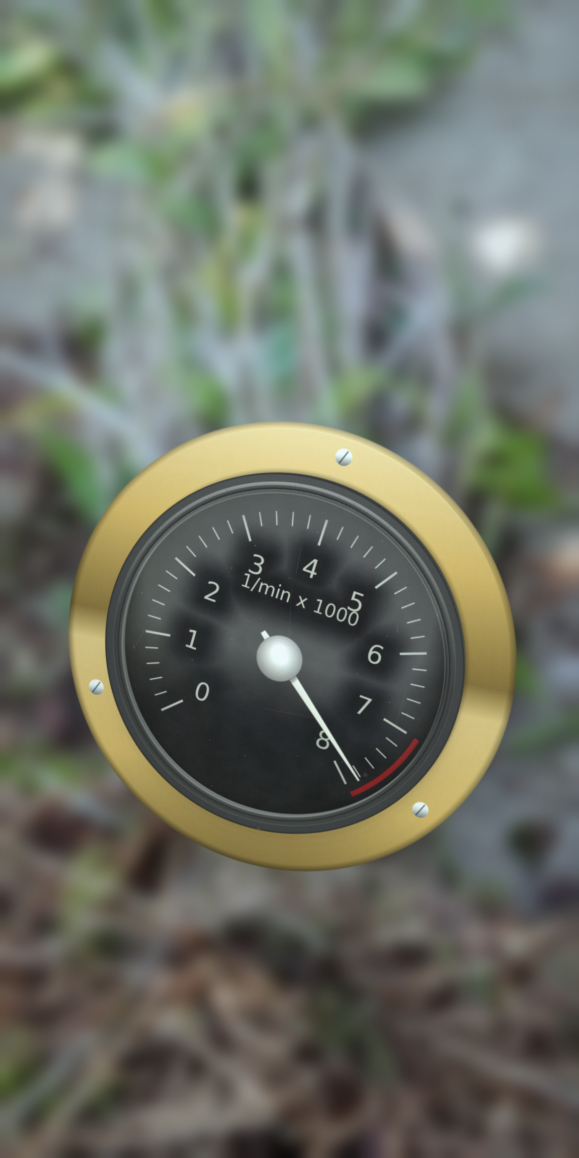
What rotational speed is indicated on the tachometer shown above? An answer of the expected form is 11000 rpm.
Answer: 7800 rpm
